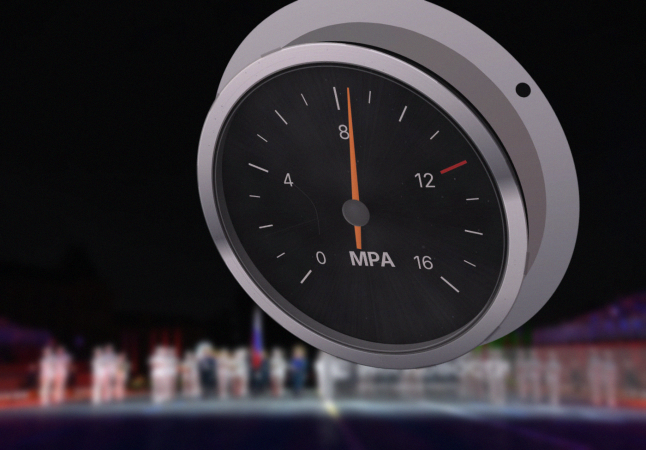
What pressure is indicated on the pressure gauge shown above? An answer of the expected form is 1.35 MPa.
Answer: 8.5 MPa
